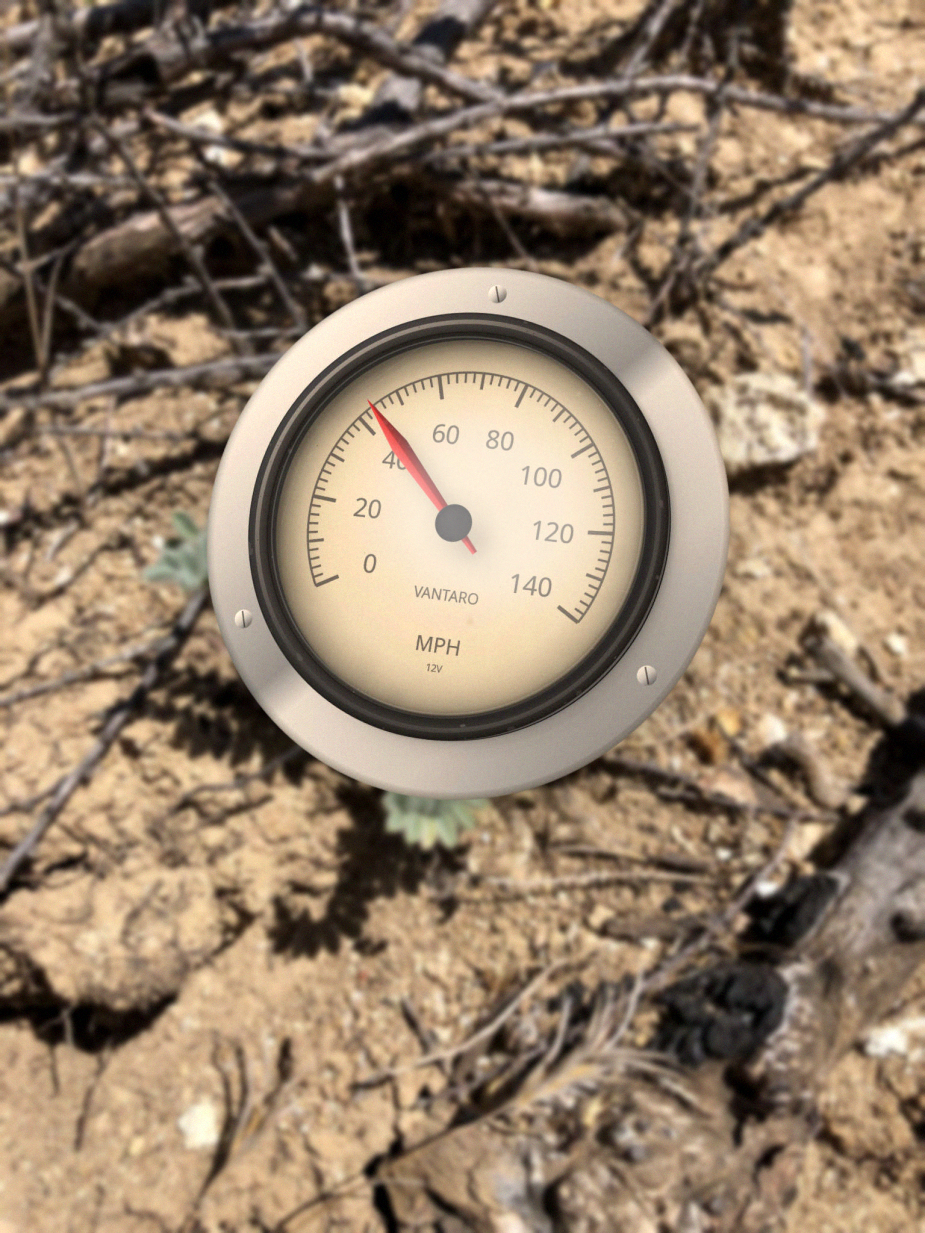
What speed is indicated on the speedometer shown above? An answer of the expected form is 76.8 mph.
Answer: 44 mph
